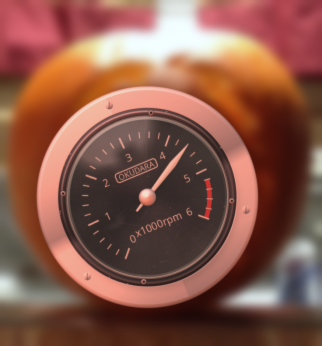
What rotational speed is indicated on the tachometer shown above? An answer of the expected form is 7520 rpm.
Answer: 4400 rpm
